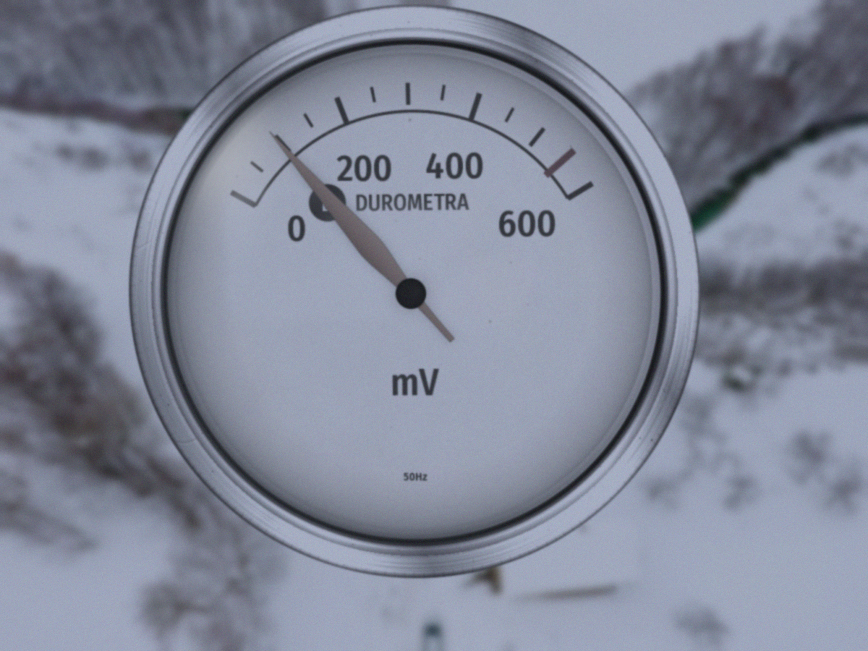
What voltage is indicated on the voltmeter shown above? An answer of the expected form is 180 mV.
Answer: 100 mV
